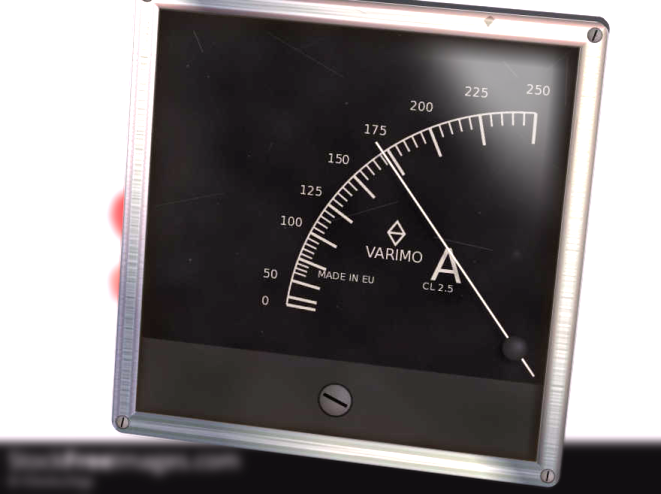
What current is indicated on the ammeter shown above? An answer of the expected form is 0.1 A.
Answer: 172.5 A
